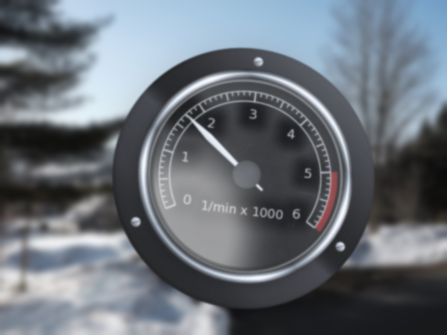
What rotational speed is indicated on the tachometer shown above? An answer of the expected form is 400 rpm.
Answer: 1700 rpm
